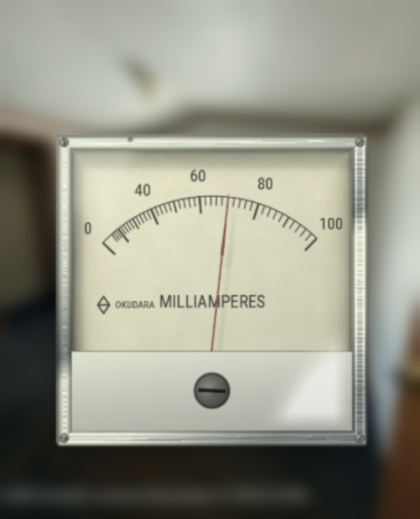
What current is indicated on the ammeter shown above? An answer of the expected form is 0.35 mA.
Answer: 70 mA
